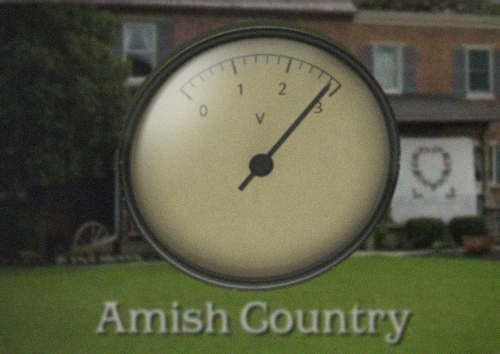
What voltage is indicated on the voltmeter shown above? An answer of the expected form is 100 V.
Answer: 2.8 V
